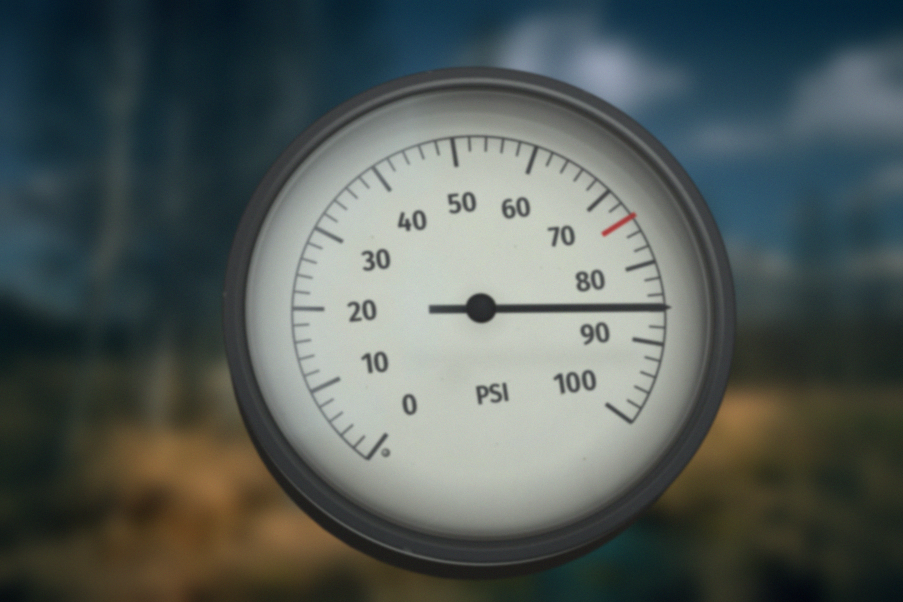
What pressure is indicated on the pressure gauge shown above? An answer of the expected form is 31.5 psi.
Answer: 86 psi
